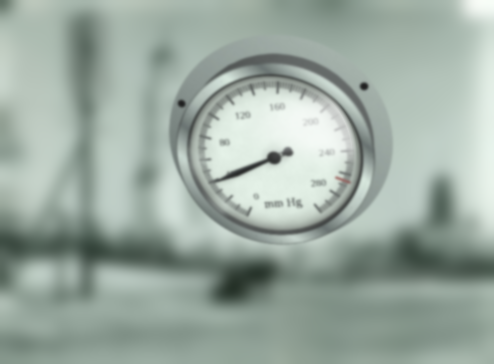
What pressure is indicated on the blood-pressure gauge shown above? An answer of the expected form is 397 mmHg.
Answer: 40 mmHg
